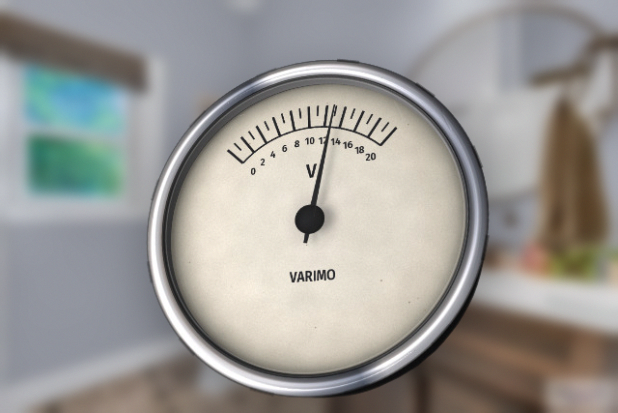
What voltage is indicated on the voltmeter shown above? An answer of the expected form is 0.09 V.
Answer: 13 V
